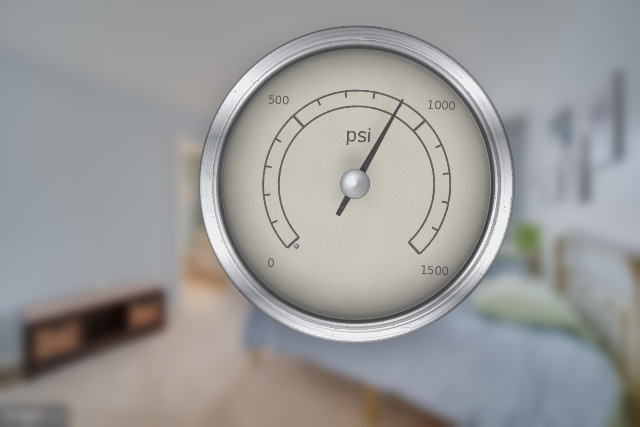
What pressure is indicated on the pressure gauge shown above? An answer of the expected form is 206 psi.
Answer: 900 psi
